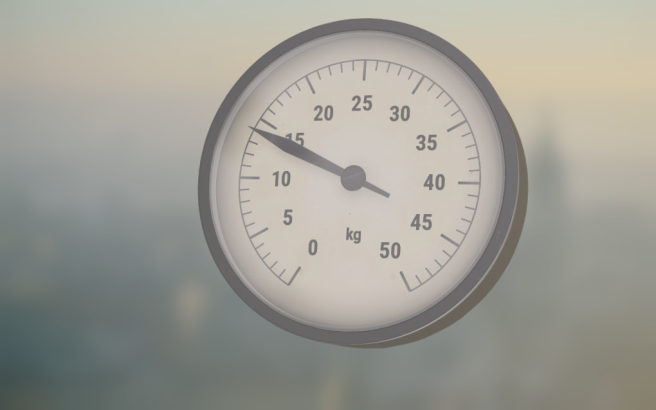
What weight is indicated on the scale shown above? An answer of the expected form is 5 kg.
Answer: 14 kg
